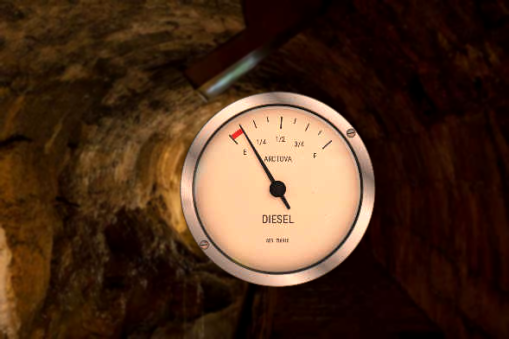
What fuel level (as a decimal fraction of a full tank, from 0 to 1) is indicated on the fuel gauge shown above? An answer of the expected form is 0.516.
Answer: 0.125
